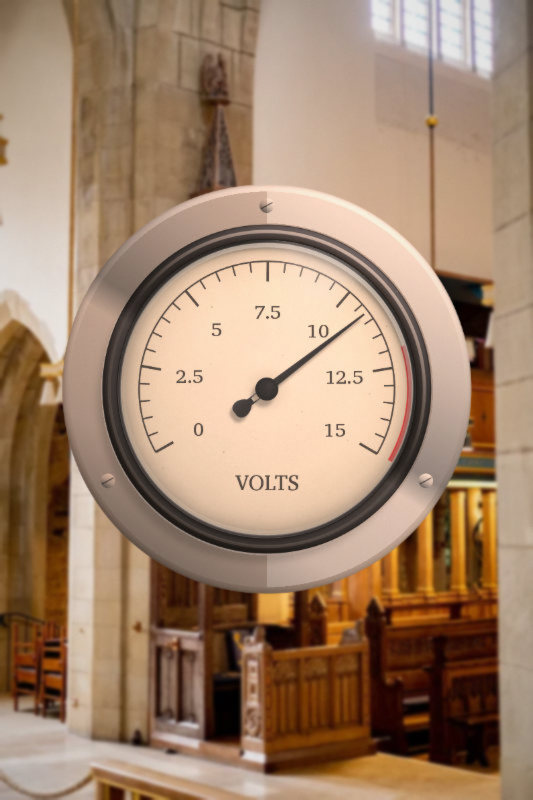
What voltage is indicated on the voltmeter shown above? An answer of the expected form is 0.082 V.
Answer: 10.75 V
